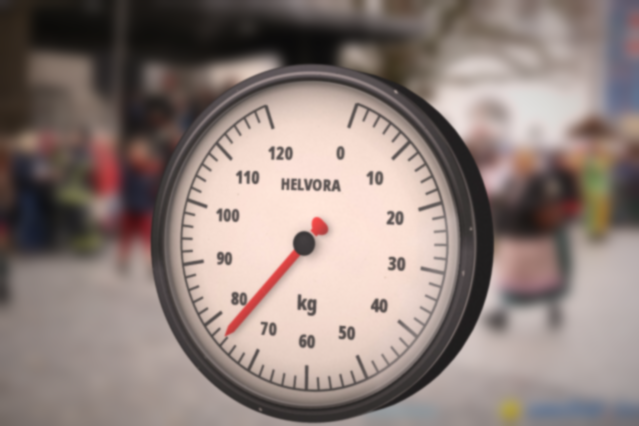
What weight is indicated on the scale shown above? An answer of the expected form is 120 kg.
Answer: 76 kg
